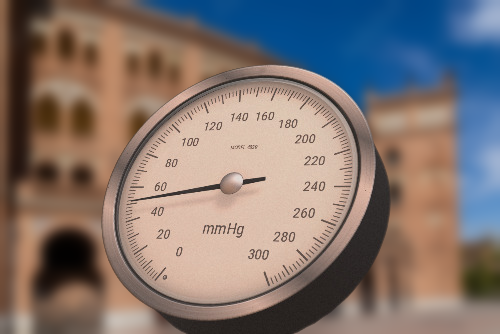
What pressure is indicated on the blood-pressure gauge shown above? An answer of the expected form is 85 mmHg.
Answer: 50 mmHg
